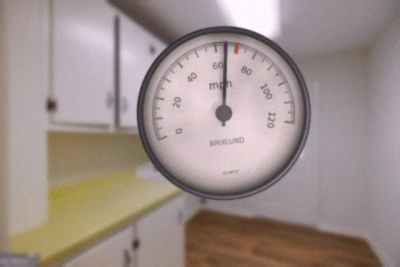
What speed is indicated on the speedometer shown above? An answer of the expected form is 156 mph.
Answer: 65 mph
